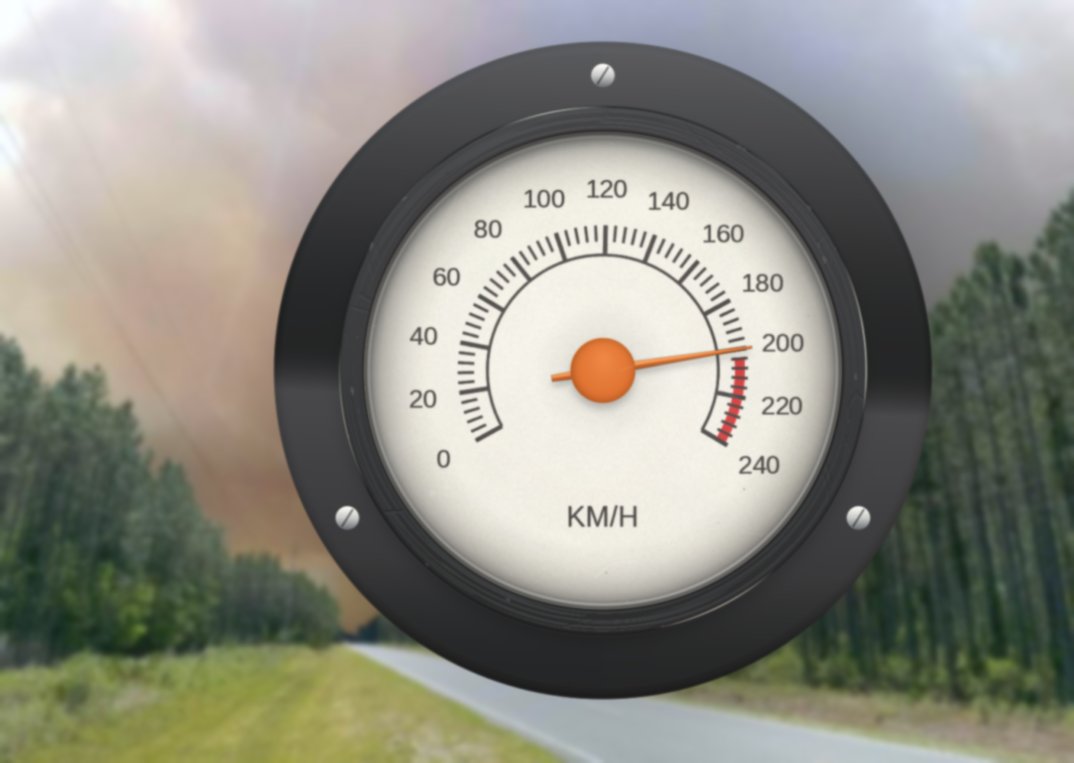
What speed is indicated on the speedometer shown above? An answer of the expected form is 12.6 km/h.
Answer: 200 km/h
